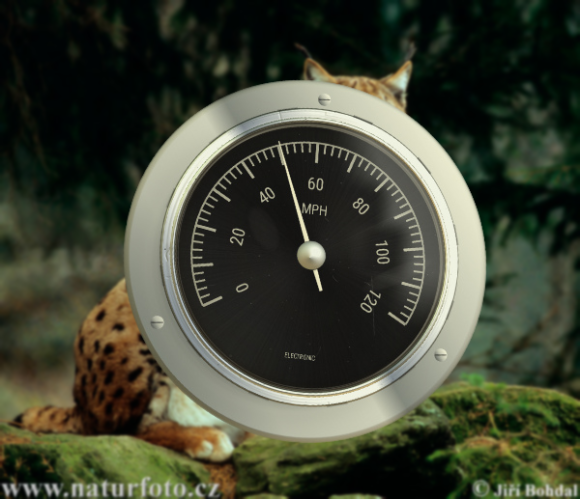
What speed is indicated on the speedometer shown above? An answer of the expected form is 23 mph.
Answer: 50 mph
